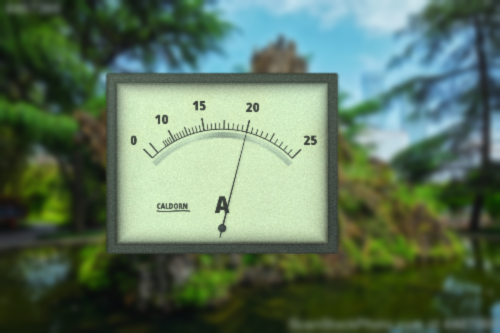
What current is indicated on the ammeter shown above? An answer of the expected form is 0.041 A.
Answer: 20 A
